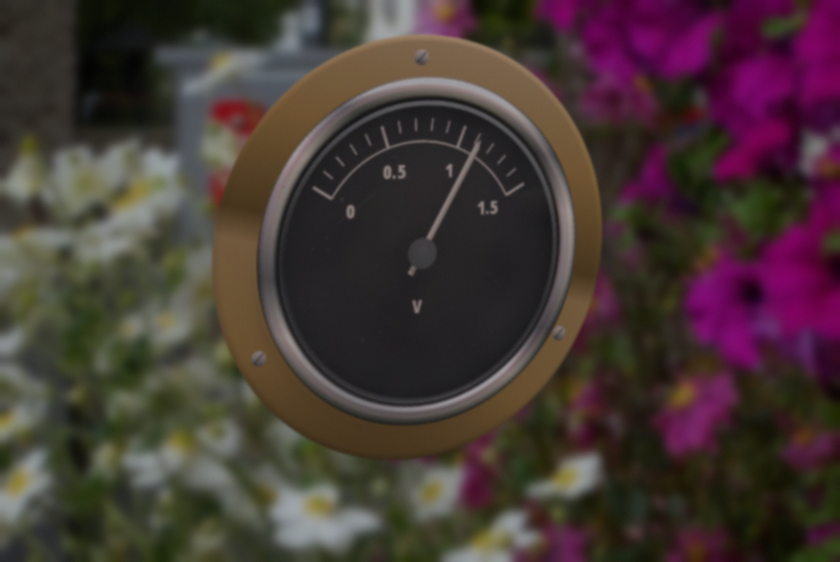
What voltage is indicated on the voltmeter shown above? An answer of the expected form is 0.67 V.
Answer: 1.1 V
